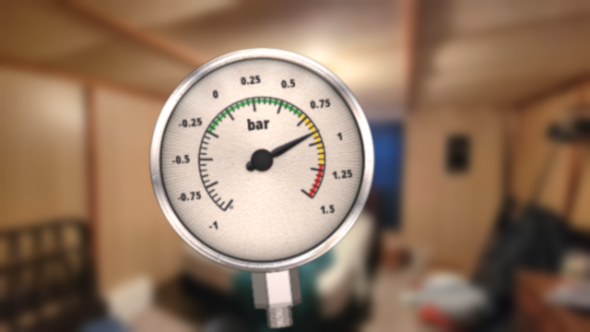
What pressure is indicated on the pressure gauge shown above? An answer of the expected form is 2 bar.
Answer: 0.9 bar
